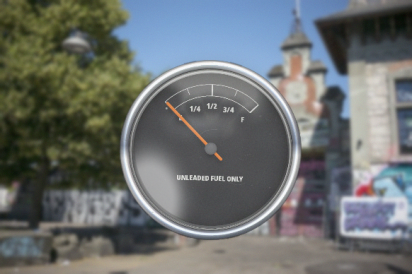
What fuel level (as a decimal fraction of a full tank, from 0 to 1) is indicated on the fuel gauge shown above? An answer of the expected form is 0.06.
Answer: 0
